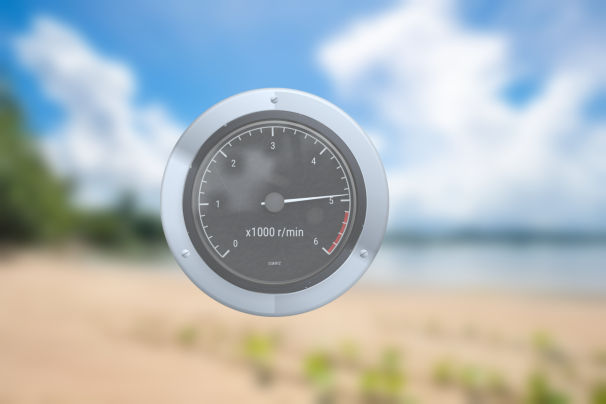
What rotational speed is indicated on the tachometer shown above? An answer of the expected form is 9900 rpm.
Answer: 4900 rpm
